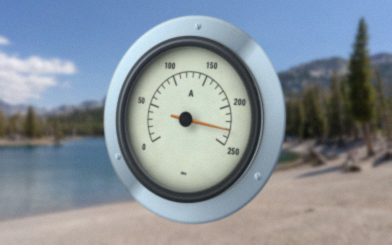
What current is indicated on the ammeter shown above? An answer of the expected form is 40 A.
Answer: 230 A
